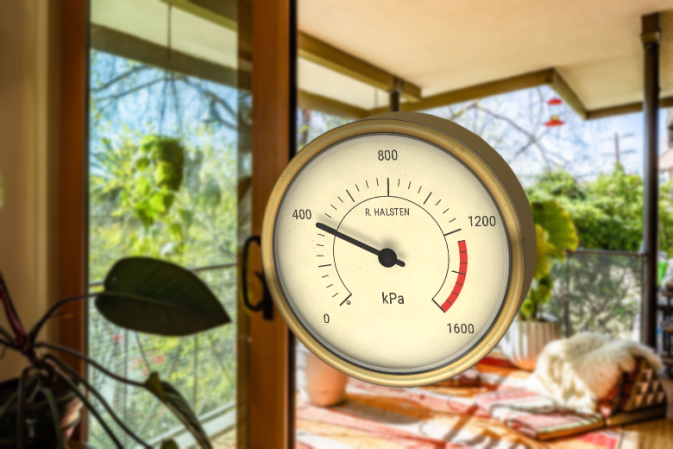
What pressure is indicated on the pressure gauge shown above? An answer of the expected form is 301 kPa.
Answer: 400 kPa
